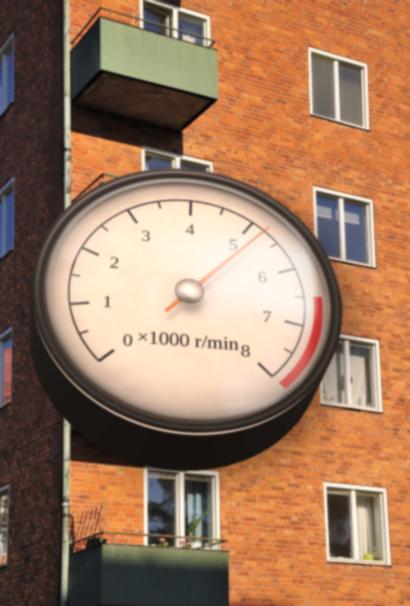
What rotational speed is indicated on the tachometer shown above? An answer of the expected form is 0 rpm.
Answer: 5250 rpm
